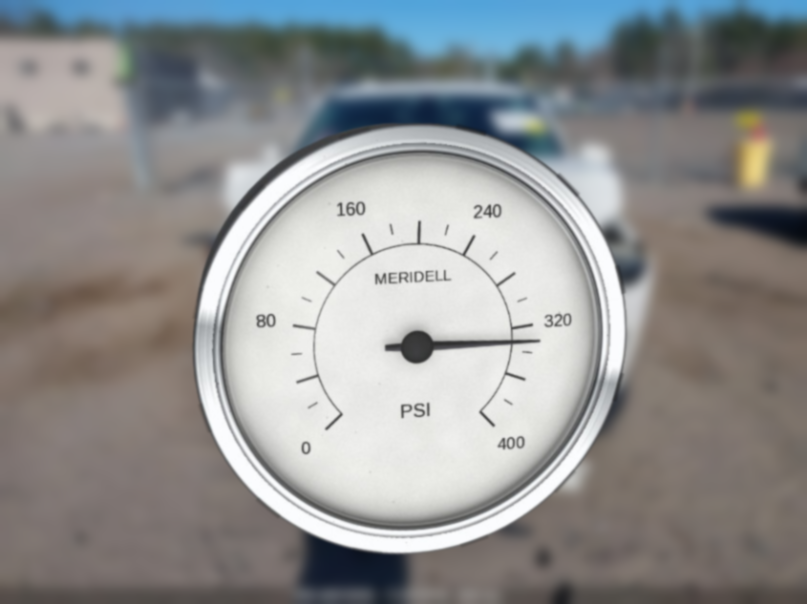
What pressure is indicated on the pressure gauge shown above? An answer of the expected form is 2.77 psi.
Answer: 330 psi
